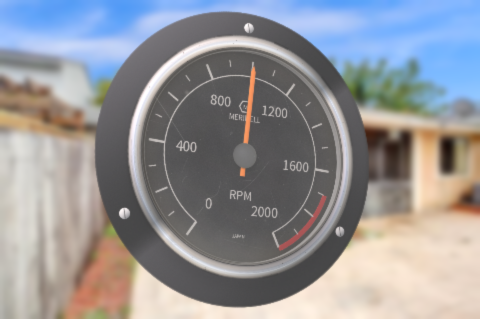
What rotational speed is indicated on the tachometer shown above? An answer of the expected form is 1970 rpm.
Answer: 1000 rpm
